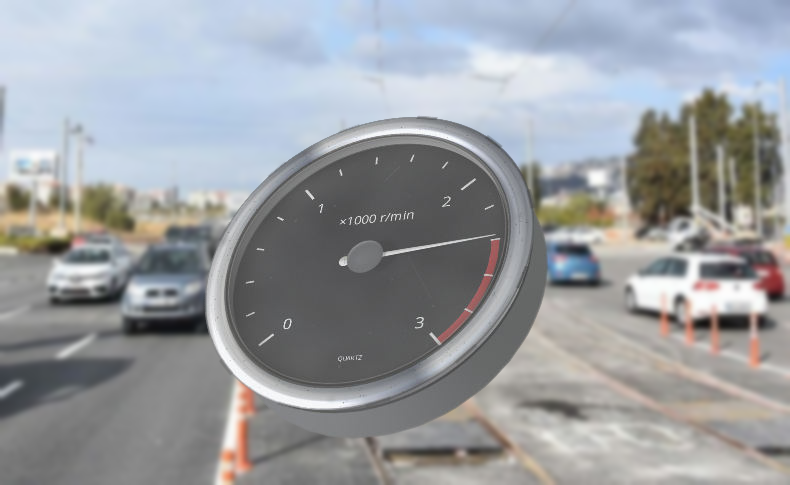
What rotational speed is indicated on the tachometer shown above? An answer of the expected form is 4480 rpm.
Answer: 2400 rpm
